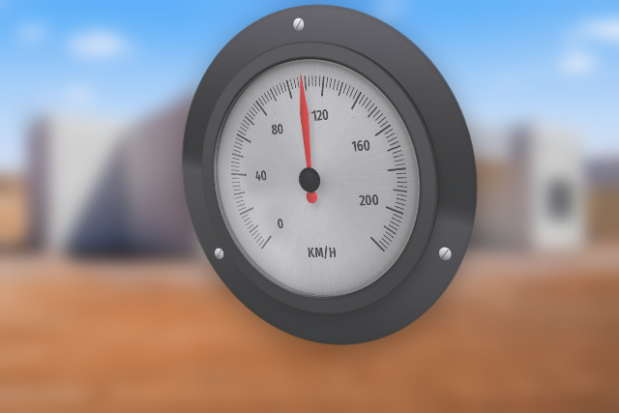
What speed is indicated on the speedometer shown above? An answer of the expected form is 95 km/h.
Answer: 110 km/h
